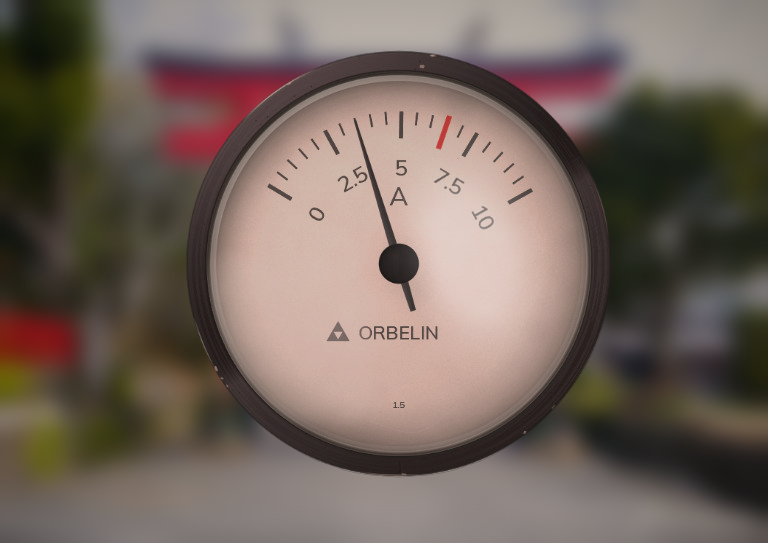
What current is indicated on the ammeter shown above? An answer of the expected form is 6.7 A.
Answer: 3.5 A
